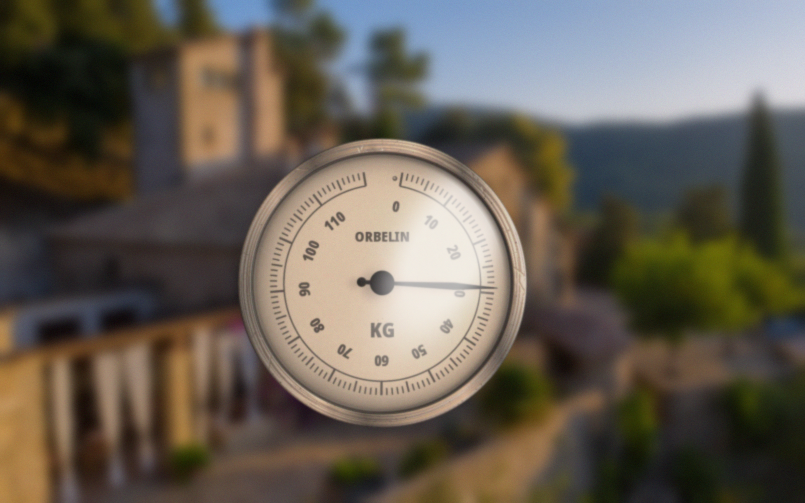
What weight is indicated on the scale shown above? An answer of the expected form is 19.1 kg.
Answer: 29 kg
